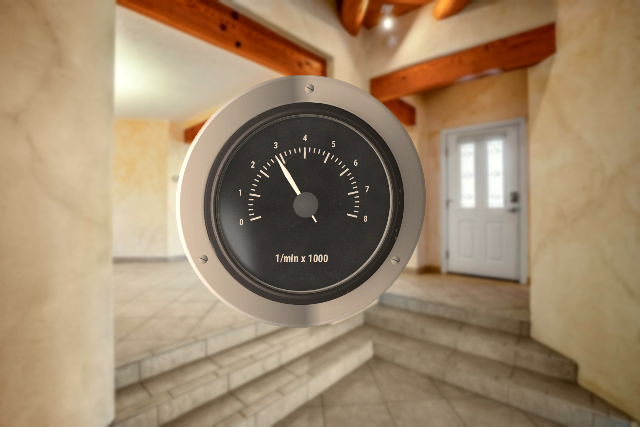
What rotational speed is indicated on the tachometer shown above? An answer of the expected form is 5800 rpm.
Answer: 2800 rpm
